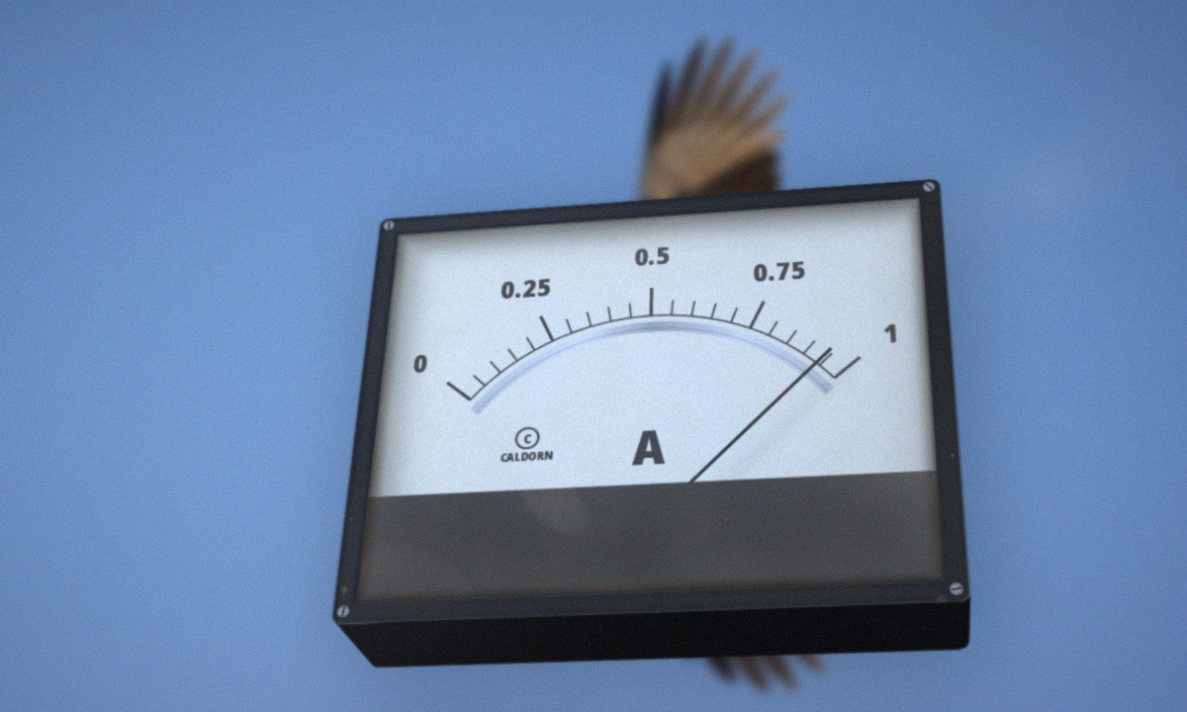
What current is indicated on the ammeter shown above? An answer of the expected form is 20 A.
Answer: 0.95 A
